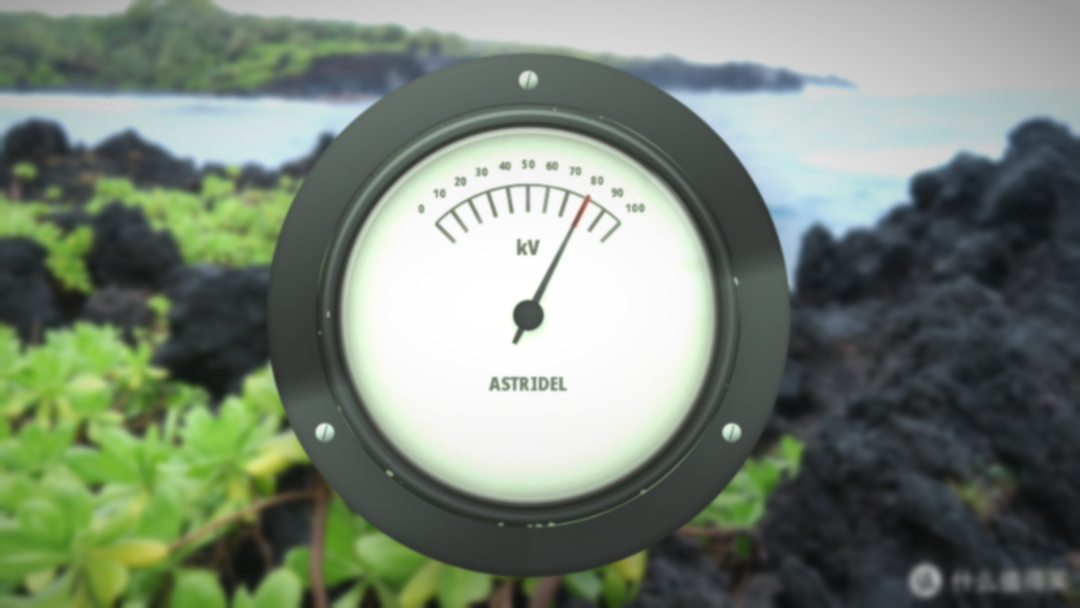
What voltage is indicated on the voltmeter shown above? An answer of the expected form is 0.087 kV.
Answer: 80 kV
